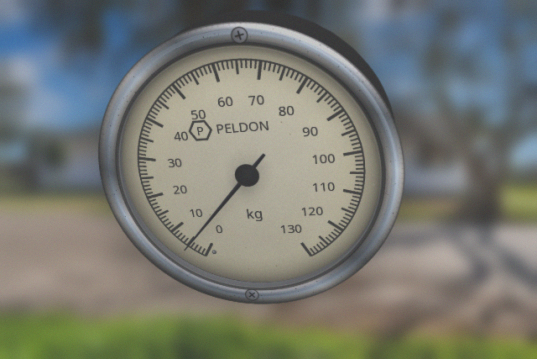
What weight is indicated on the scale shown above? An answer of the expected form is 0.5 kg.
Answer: 5 kg
